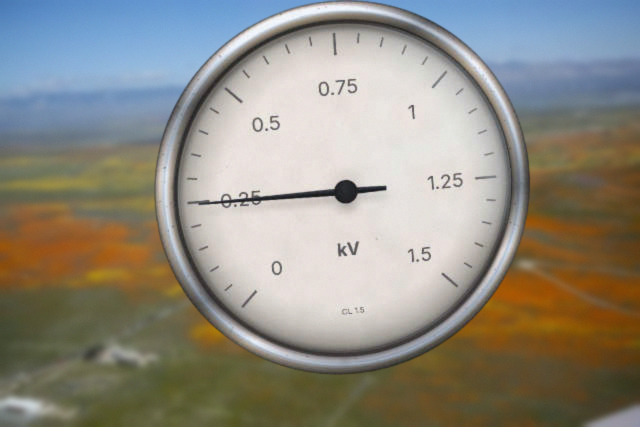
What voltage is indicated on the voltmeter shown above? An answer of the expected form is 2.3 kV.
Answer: 0.25 kV
